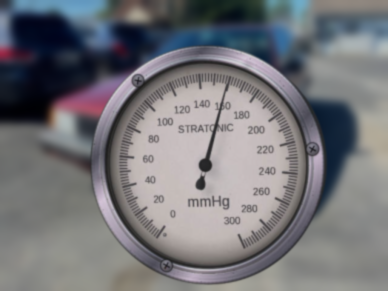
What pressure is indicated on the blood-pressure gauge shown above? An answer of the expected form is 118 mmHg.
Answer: 160 mmHg
